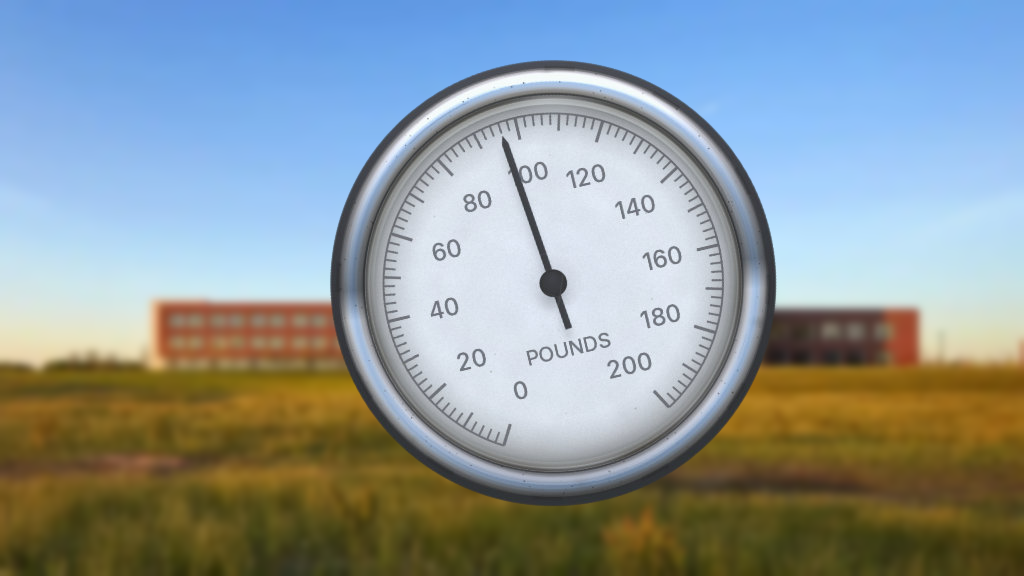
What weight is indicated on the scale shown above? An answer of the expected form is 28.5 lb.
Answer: 96 lb
